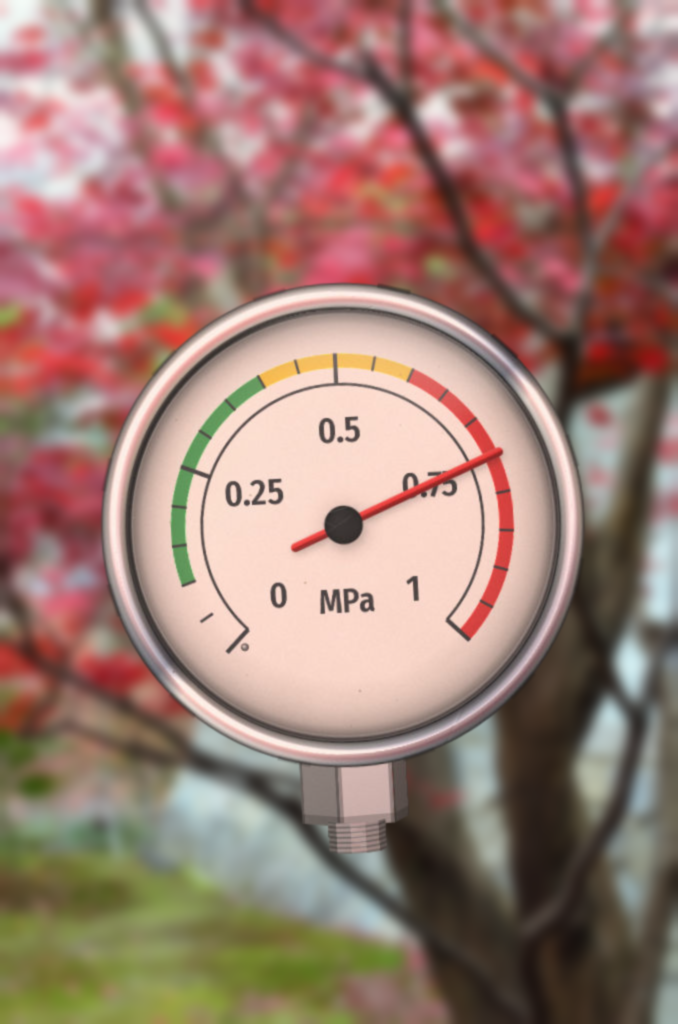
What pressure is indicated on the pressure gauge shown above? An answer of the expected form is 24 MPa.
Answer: 0.75 MPa
